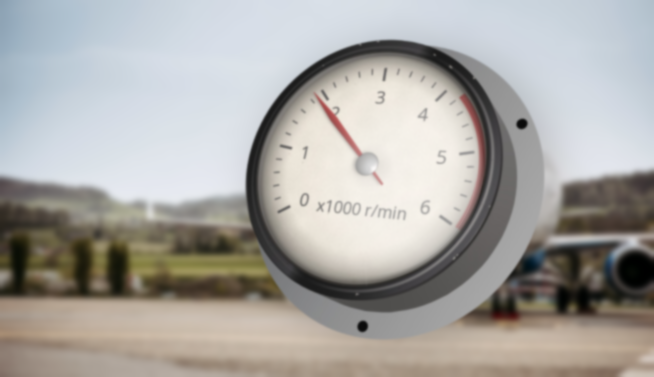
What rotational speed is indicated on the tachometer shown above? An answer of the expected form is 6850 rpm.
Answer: 1900 rpm
